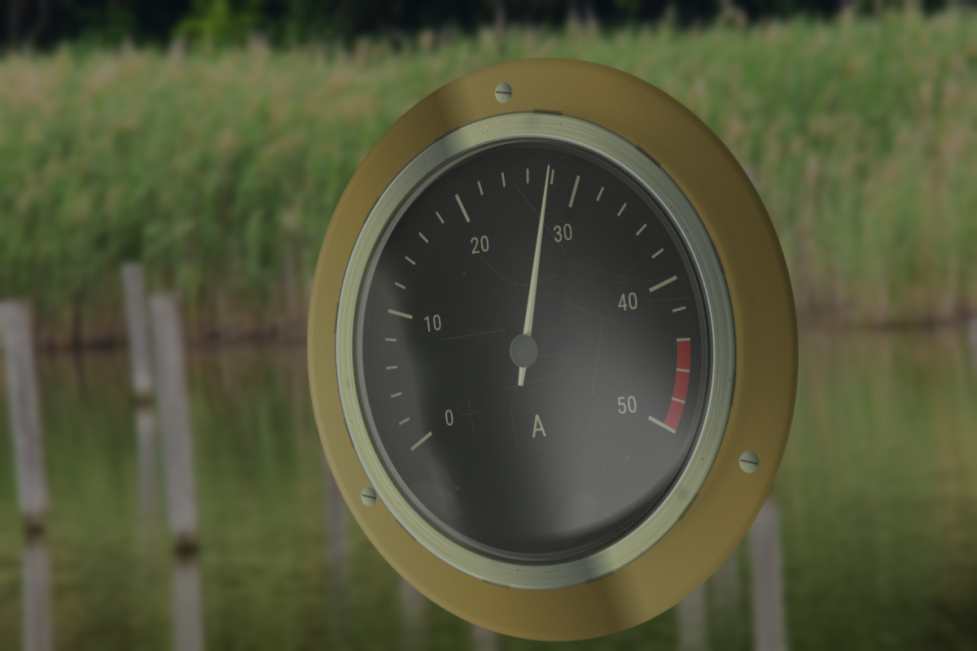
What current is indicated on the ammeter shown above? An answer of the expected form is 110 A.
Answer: 28 A
